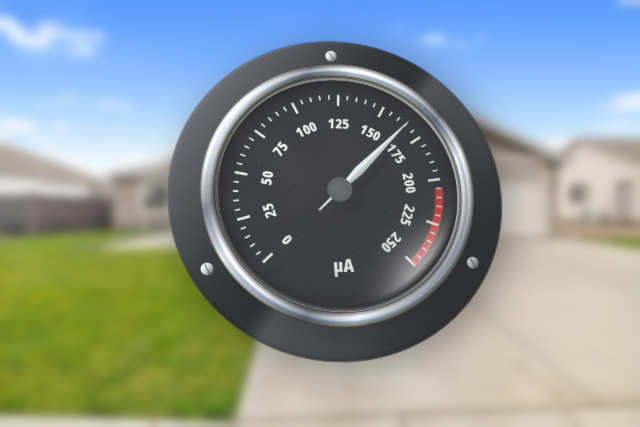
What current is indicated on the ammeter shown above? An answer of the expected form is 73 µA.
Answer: 165 µA
